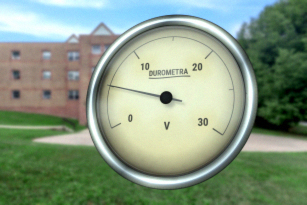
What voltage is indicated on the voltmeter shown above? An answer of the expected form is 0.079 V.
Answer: 5 V
